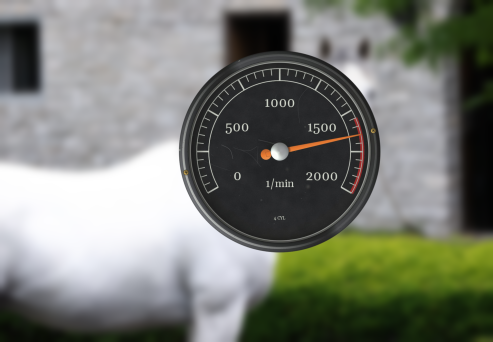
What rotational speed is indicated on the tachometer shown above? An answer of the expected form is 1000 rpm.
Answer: 1650 rpm
